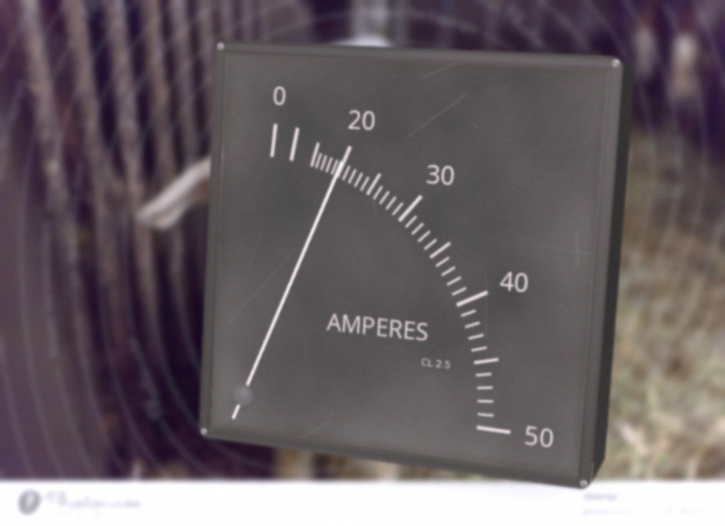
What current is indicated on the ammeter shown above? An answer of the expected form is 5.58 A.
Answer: 20 A
